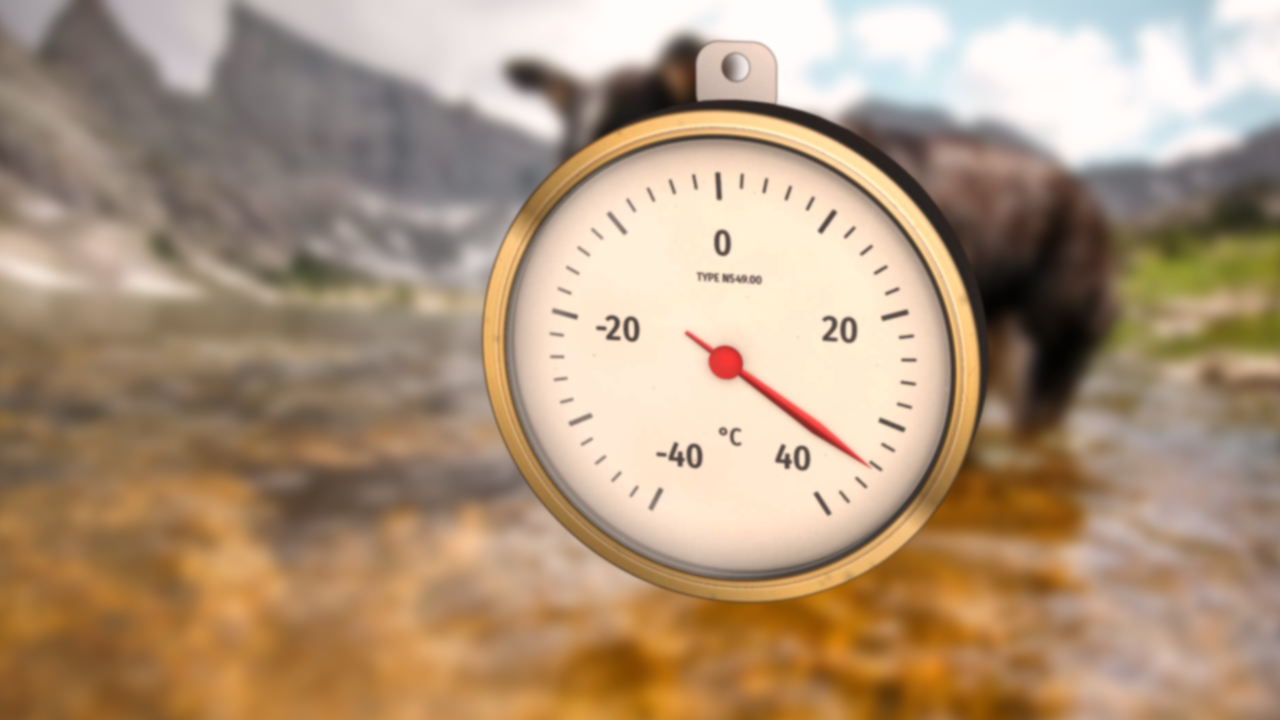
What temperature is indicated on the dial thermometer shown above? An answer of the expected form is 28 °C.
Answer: 34 °C
